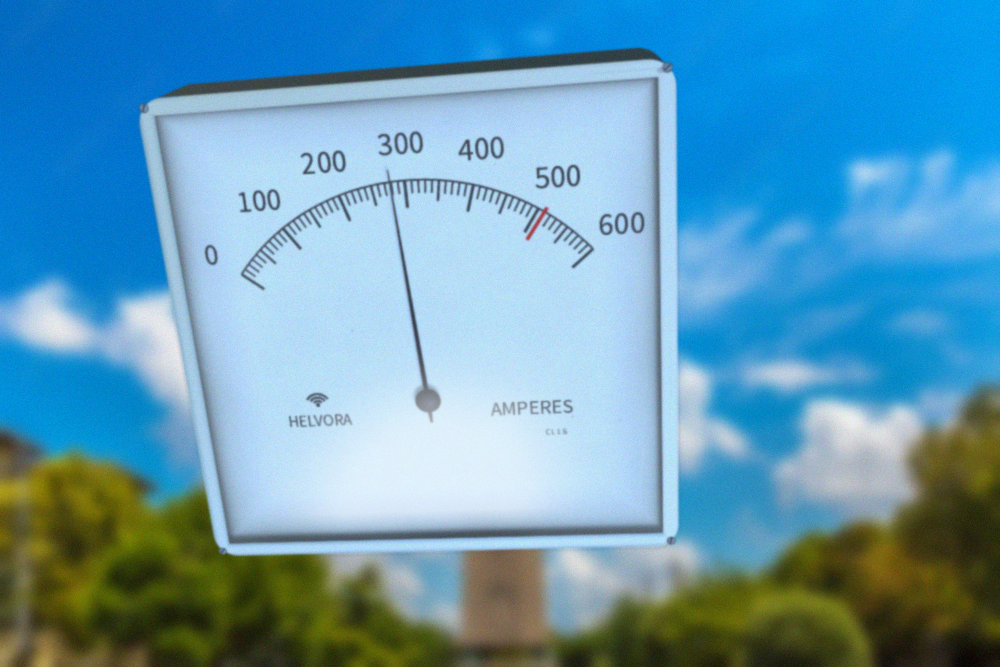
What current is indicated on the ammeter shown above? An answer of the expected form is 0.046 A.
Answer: 280 A
